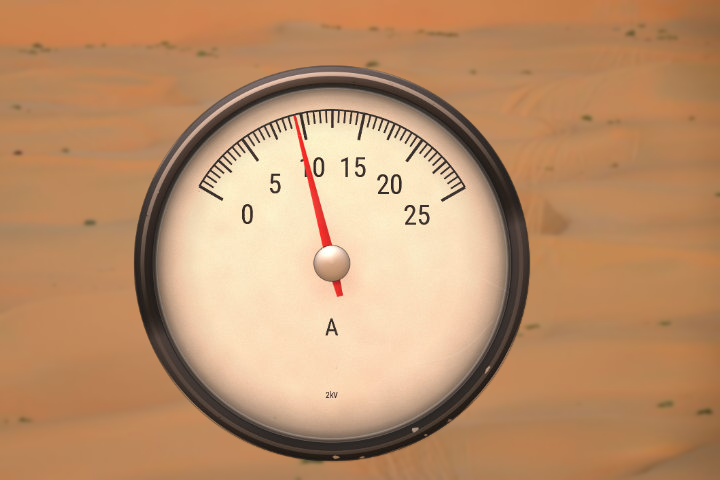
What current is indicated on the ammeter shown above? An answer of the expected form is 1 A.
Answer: 9.5 A
